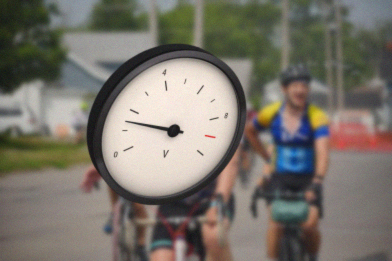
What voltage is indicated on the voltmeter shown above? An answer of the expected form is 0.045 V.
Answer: 1.5 V
